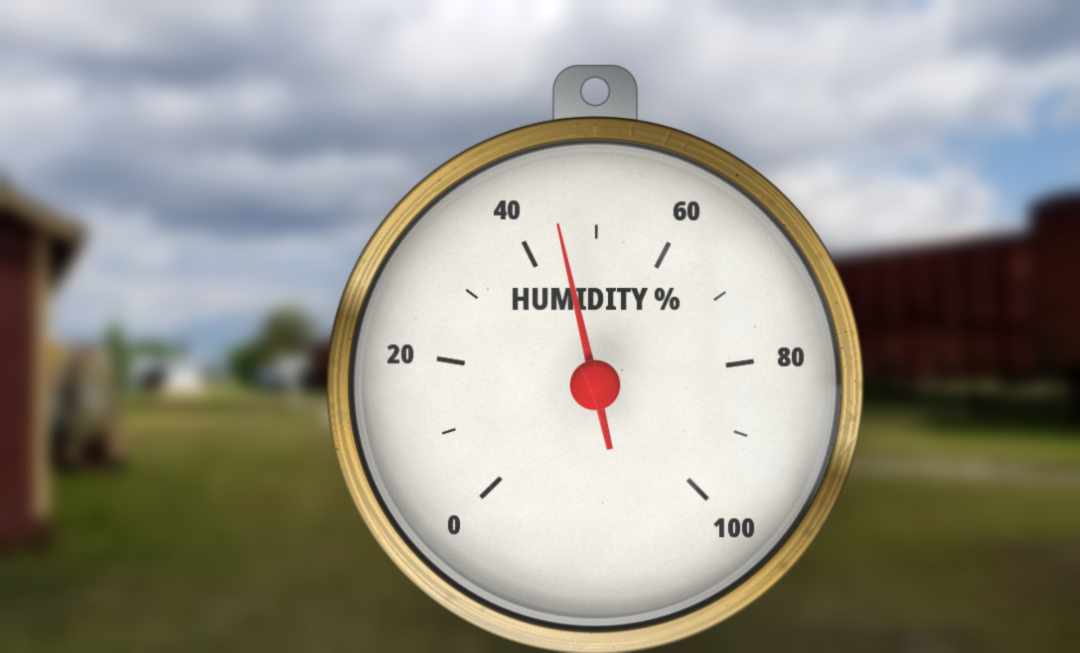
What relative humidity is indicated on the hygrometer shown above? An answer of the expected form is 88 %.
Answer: 45 %
